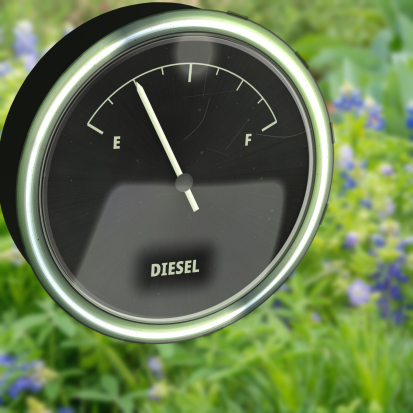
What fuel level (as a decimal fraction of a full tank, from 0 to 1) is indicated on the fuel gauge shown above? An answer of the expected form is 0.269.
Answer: 0.25
